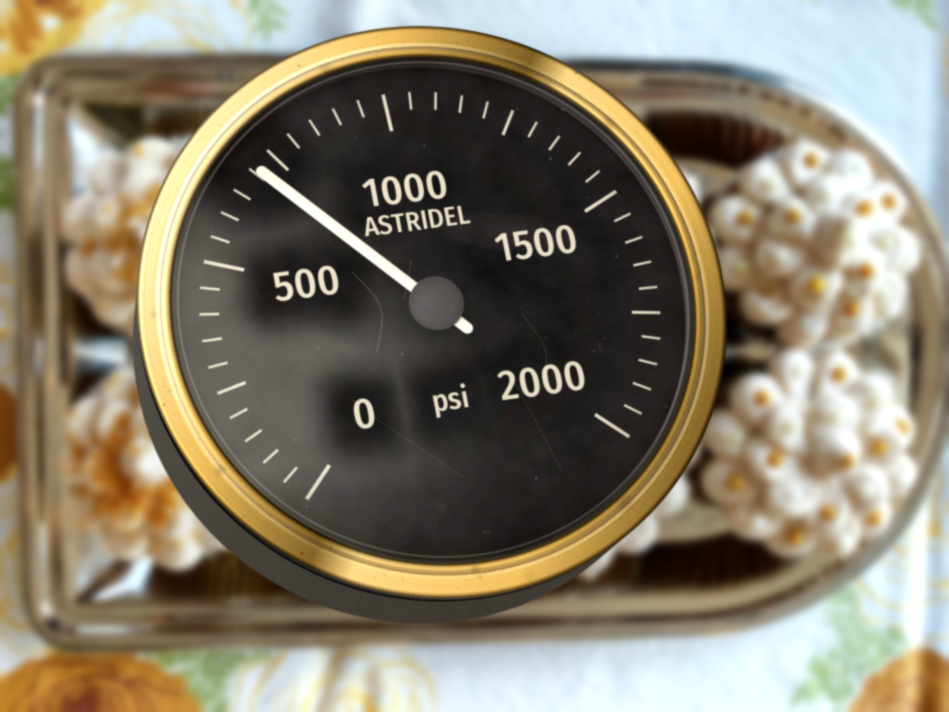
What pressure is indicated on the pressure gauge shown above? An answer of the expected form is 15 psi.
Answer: 700 psi
